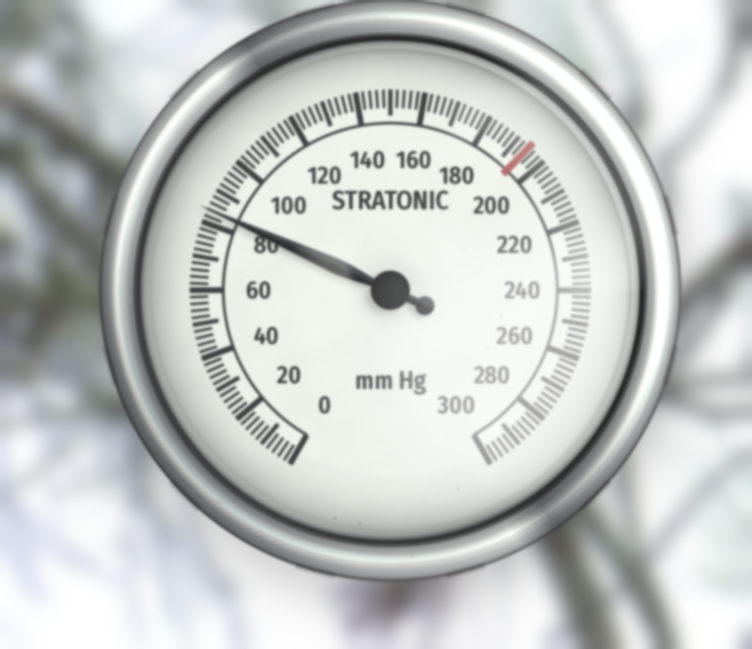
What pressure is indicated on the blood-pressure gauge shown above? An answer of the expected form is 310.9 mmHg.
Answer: 84 mmHg
